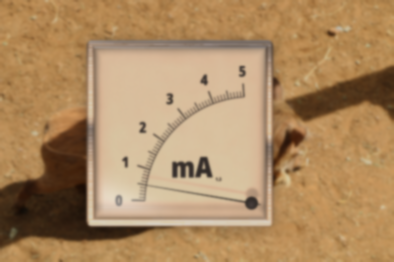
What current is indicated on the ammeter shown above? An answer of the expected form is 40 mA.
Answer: 0.5 mA
